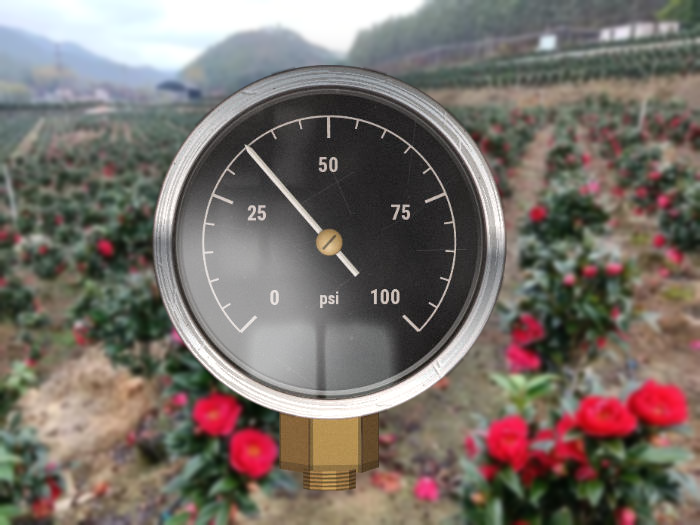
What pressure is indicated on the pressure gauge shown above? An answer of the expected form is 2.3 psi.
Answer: 35 psi
